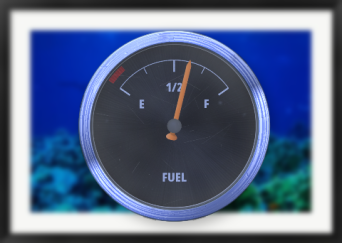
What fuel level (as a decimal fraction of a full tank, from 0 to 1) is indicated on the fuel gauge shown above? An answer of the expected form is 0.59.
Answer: 0.625
